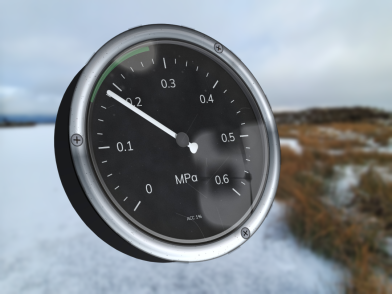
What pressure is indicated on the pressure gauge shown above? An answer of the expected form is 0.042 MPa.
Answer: 0.18 MPa
